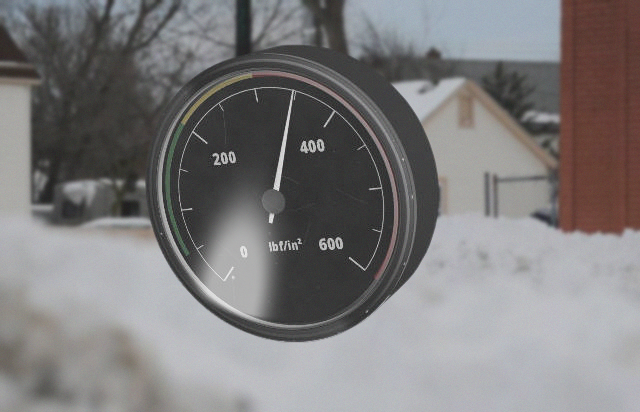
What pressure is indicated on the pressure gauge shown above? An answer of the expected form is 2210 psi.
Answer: 350 psi
